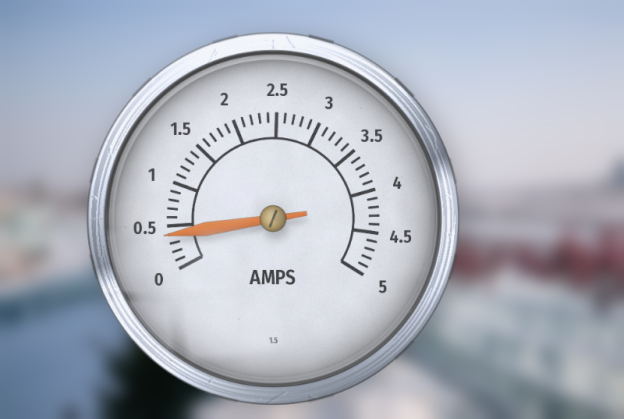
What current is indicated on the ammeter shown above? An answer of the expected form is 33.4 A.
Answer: 0.4 A
